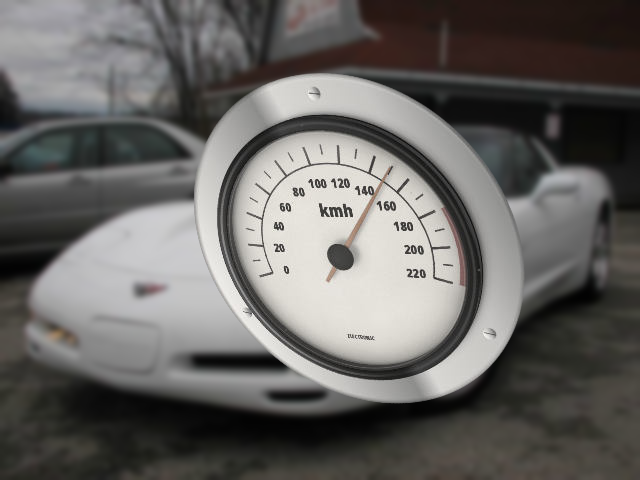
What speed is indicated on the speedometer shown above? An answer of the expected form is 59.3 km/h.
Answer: 150 km/h
